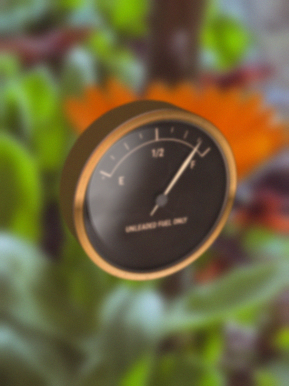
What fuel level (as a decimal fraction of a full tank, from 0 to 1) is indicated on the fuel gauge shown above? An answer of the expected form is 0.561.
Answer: 0.875
